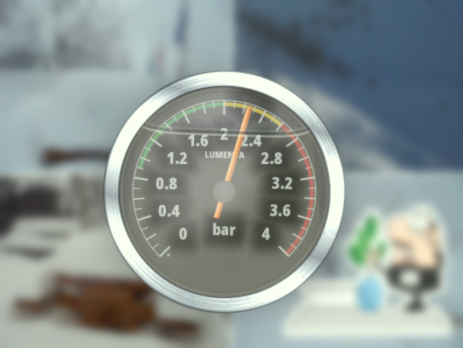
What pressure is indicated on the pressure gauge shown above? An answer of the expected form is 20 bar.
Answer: 2.25 bar
